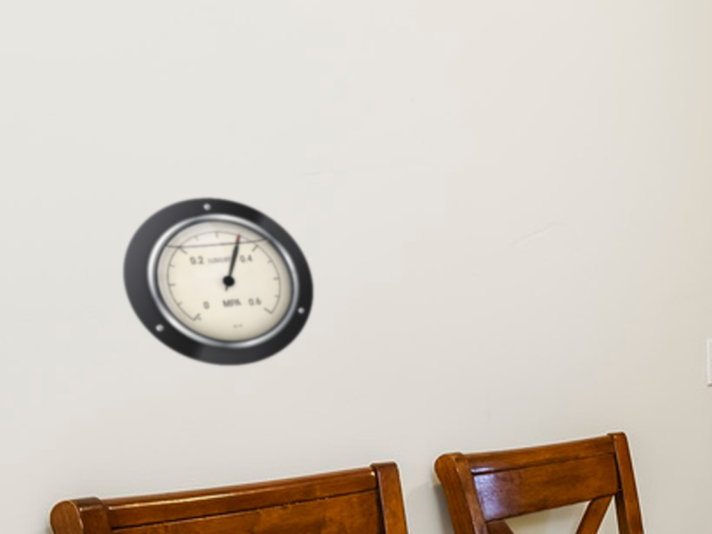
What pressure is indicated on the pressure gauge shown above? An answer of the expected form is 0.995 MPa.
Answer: 0.35 MPa
